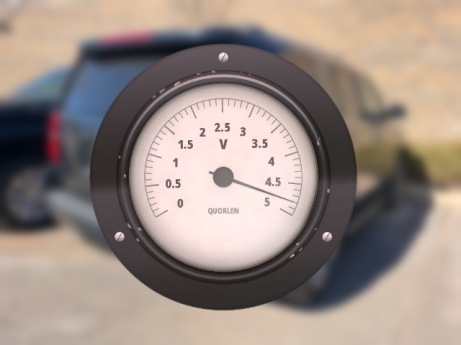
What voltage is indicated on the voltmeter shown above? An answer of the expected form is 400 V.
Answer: 4.8 V
